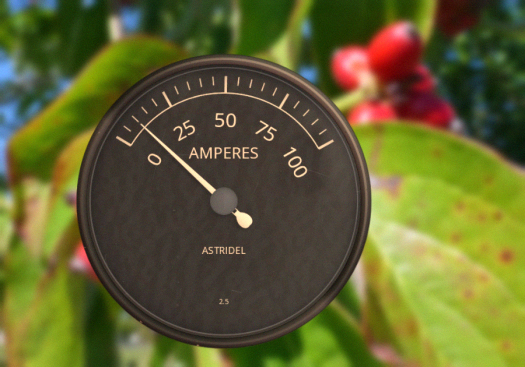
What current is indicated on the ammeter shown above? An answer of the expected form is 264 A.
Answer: 10 A
